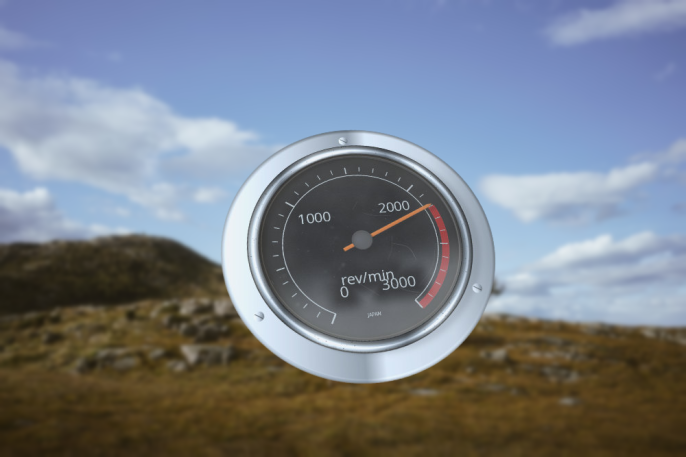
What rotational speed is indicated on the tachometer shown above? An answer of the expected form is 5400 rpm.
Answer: 2200 rpm
